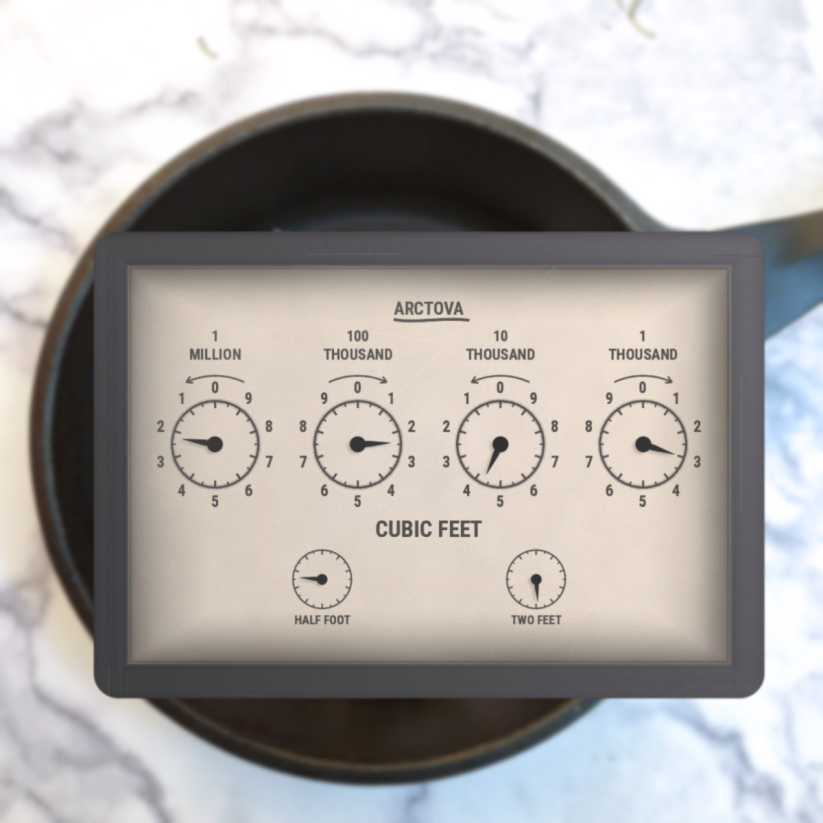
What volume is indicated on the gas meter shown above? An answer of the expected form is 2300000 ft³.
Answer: 224300 ft³
